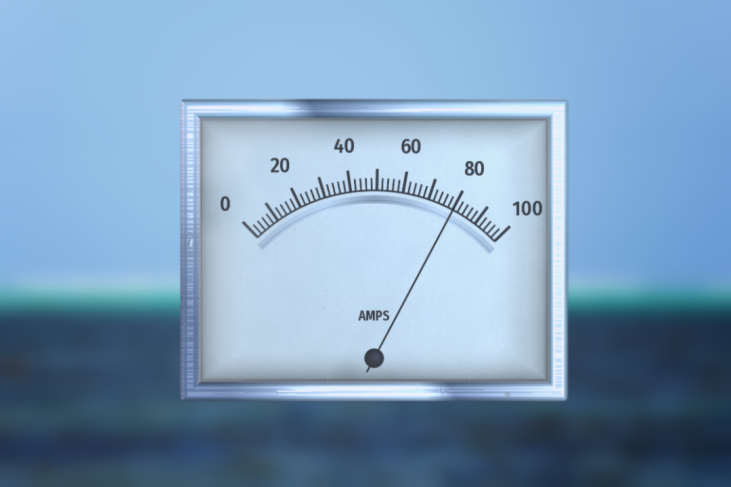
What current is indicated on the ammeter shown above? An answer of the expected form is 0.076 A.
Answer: 80 A
